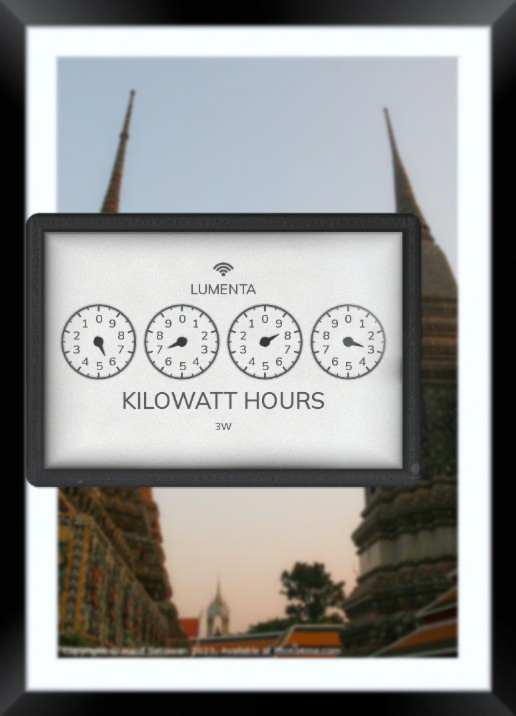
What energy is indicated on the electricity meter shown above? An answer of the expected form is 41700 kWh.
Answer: 5683 kWh
